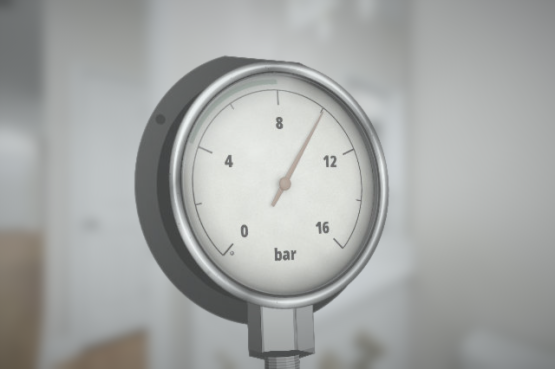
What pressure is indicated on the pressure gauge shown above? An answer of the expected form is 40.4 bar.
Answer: 10 bar
